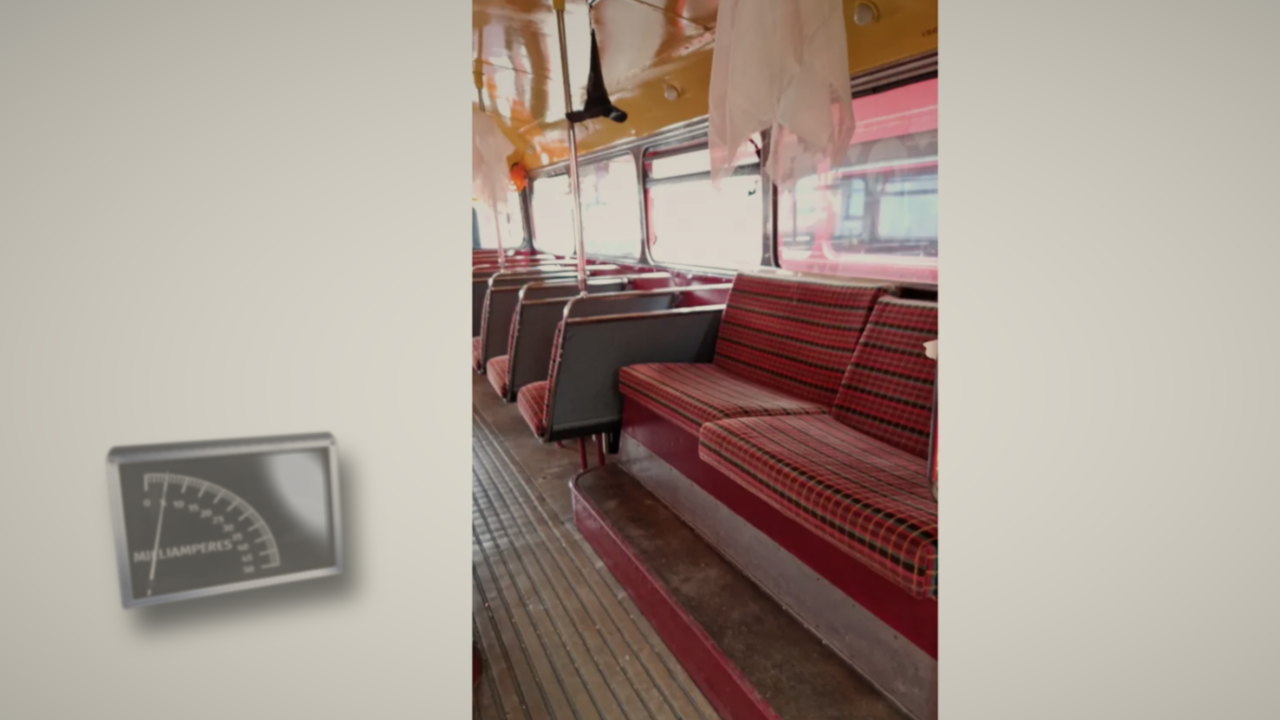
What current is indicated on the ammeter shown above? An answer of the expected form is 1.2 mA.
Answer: 5 mA
